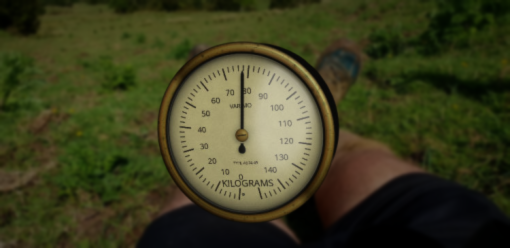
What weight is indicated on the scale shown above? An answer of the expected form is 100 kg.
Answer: 78 kg
